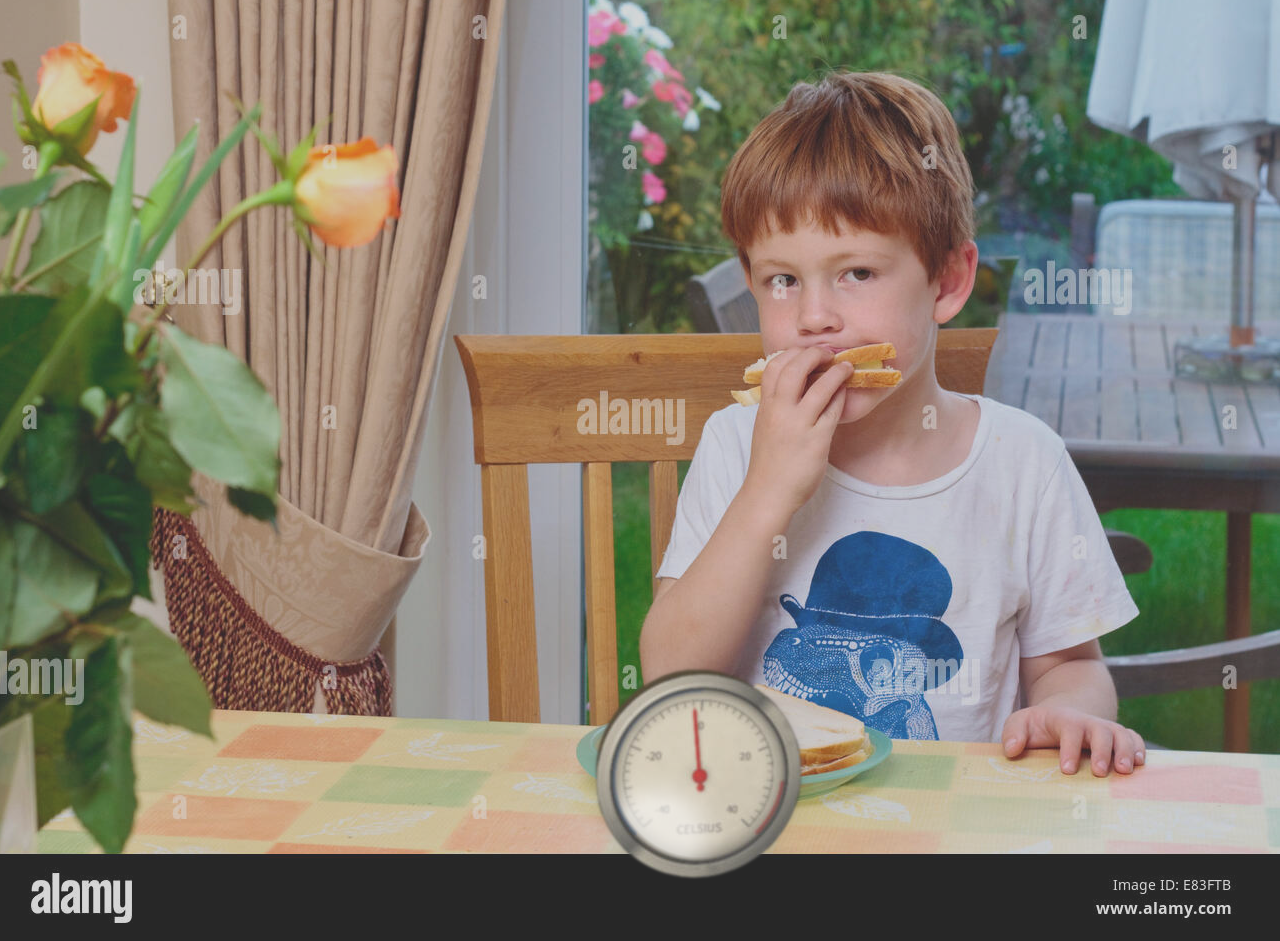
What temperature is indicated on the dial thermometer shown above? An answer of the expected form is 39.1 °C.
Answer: -2 °C
